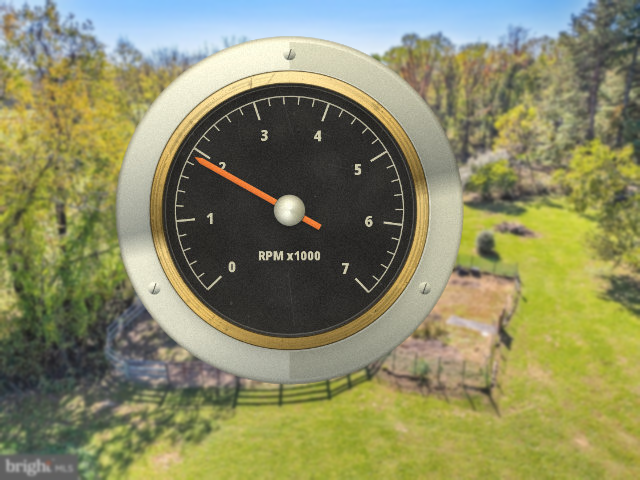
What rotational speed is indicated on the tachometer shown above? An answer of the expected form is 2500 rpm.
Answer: 1900 rpm
